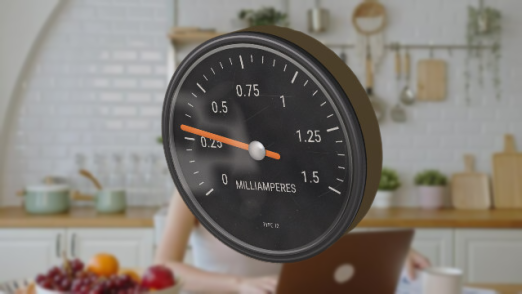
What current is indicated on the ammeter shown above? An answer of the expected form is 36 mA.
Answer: 0.3 mA
